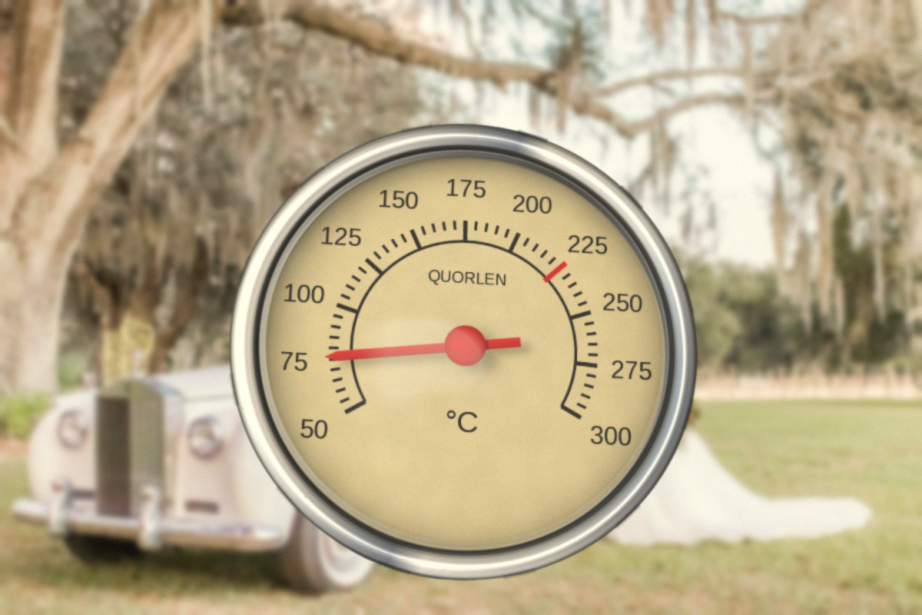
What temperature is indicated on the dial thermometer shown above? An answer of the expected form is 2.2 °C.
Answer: 75 °C
